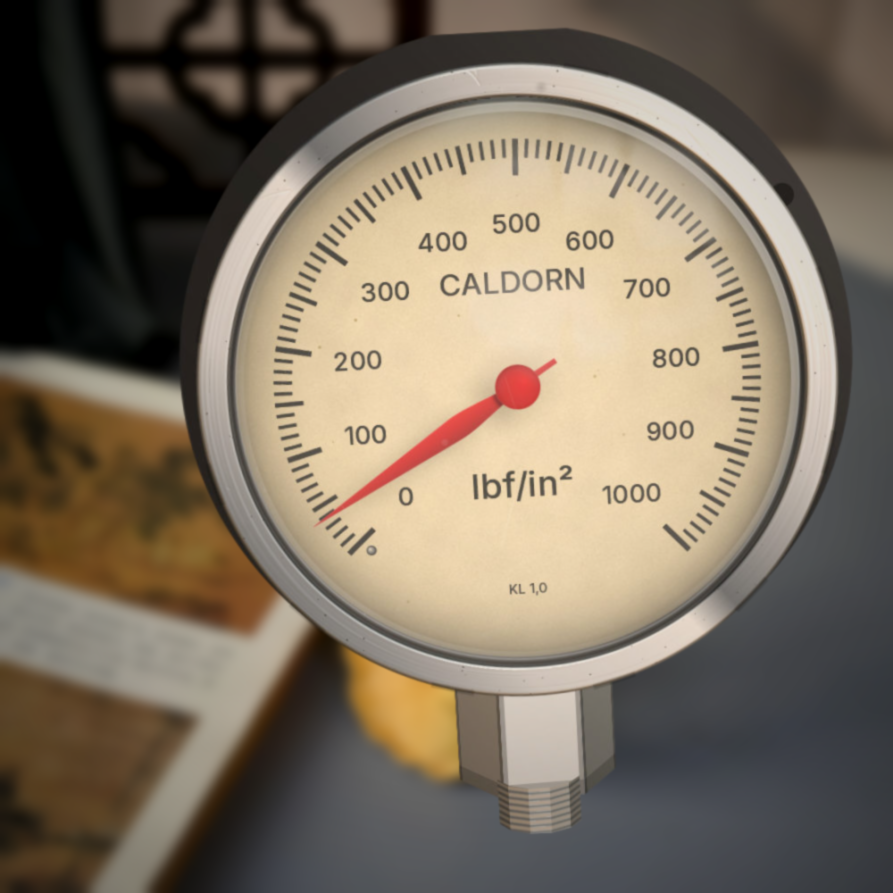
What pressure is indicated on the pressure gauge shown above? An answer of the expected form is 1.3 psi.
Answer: 40 psi
